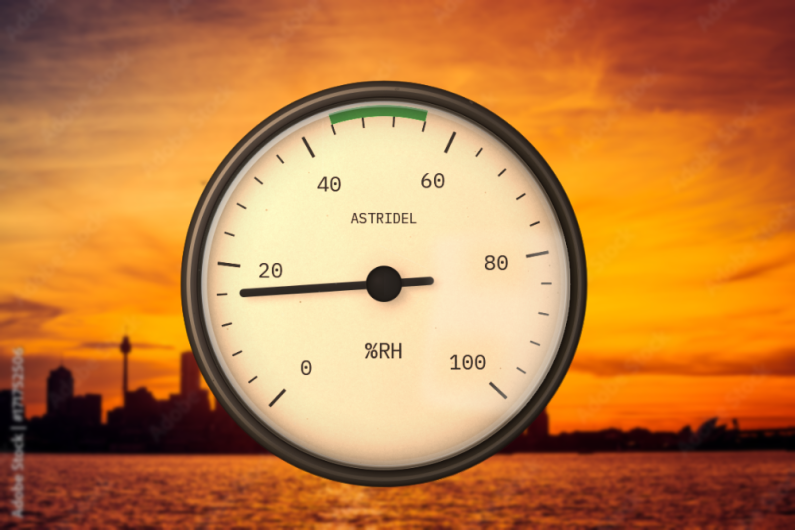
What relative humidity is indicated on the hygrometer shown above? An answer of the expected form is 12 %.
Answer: 16 %
